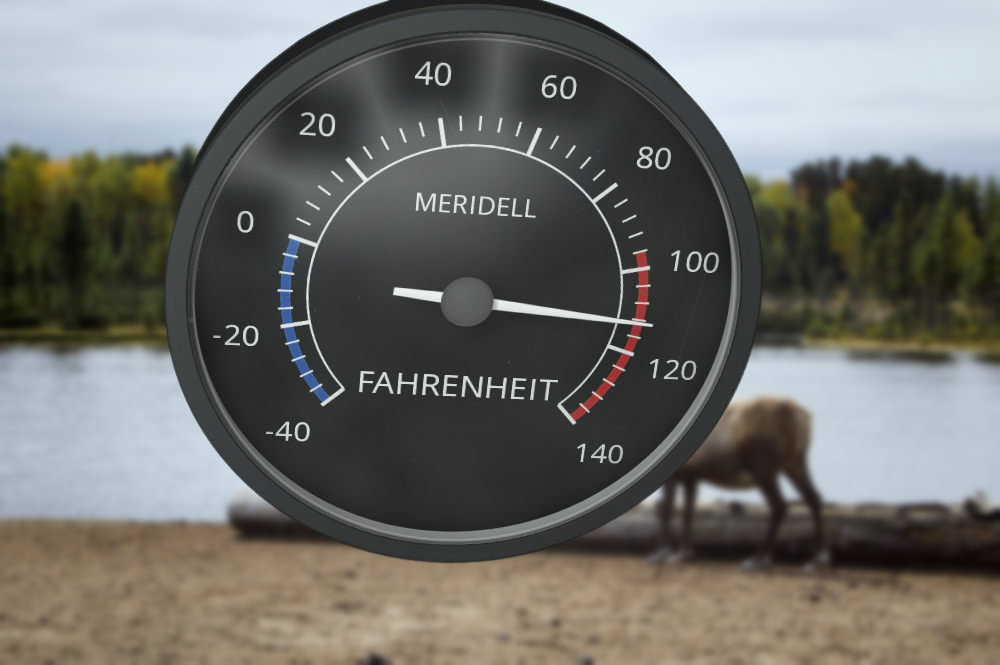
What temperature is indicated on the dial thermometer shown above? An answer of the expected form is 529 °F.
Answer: 112 °F
